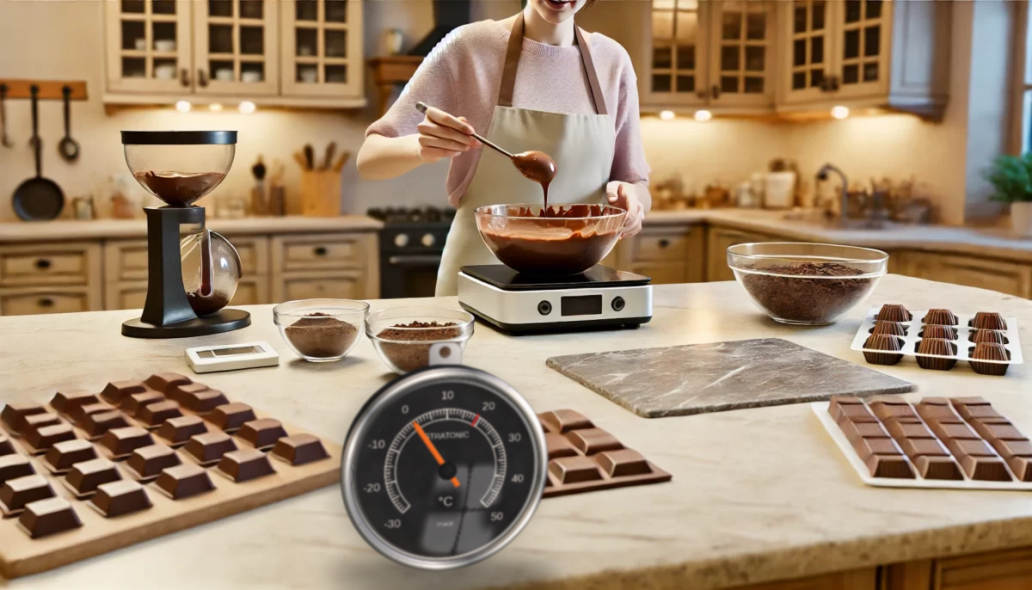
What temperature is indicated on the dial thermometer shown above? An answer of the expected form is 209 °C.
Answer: 0 °C
